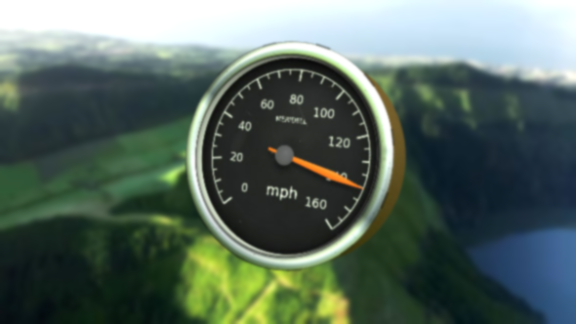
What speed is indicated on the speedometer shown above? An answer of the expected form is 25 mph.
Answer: 140 mph
